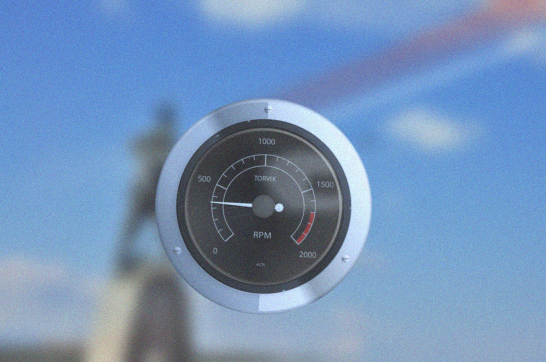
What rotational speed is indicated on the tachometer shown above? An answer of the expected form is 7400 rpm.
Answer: 350 rpm
